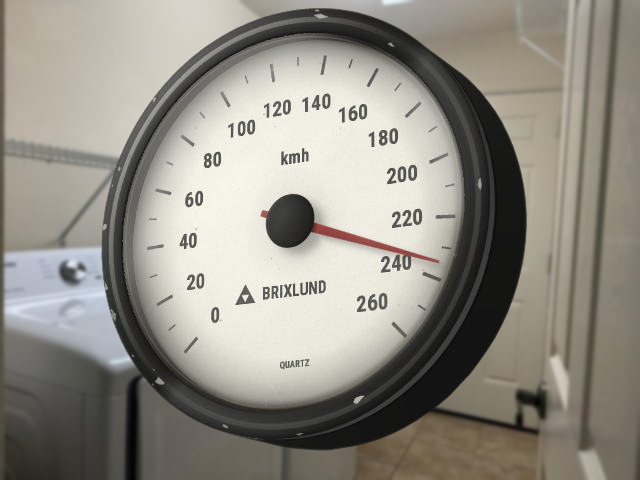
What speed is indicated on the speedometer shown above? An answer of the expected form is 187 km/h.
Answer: 235 km/h
